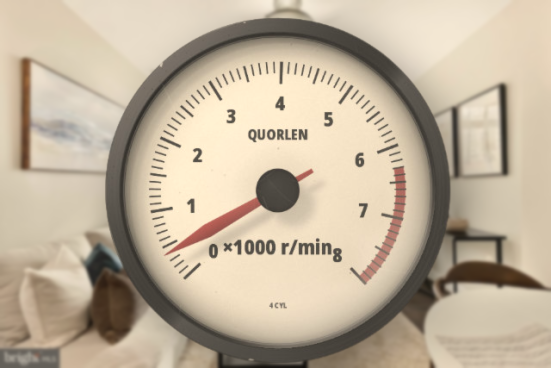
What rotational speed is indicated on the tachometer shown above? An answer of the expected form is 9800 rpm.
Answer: 400 rpm
